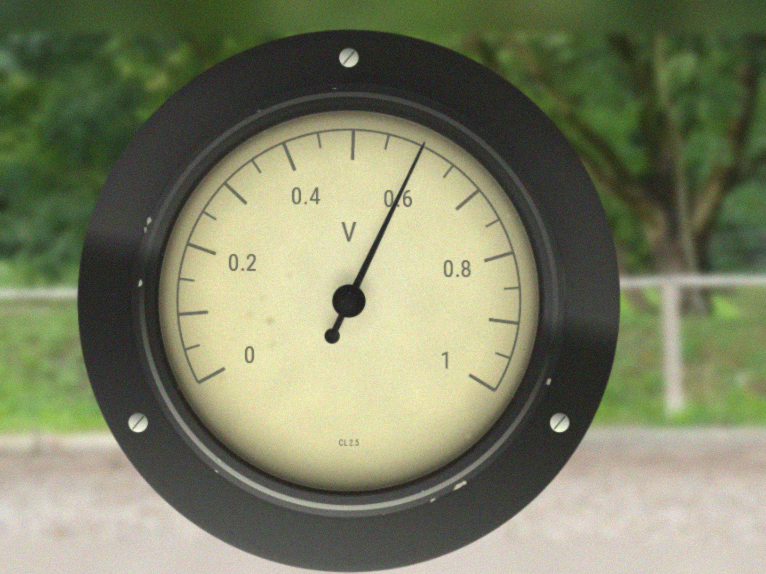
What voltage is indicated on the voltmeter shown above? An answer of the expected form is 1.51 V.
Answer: 0.6 V
